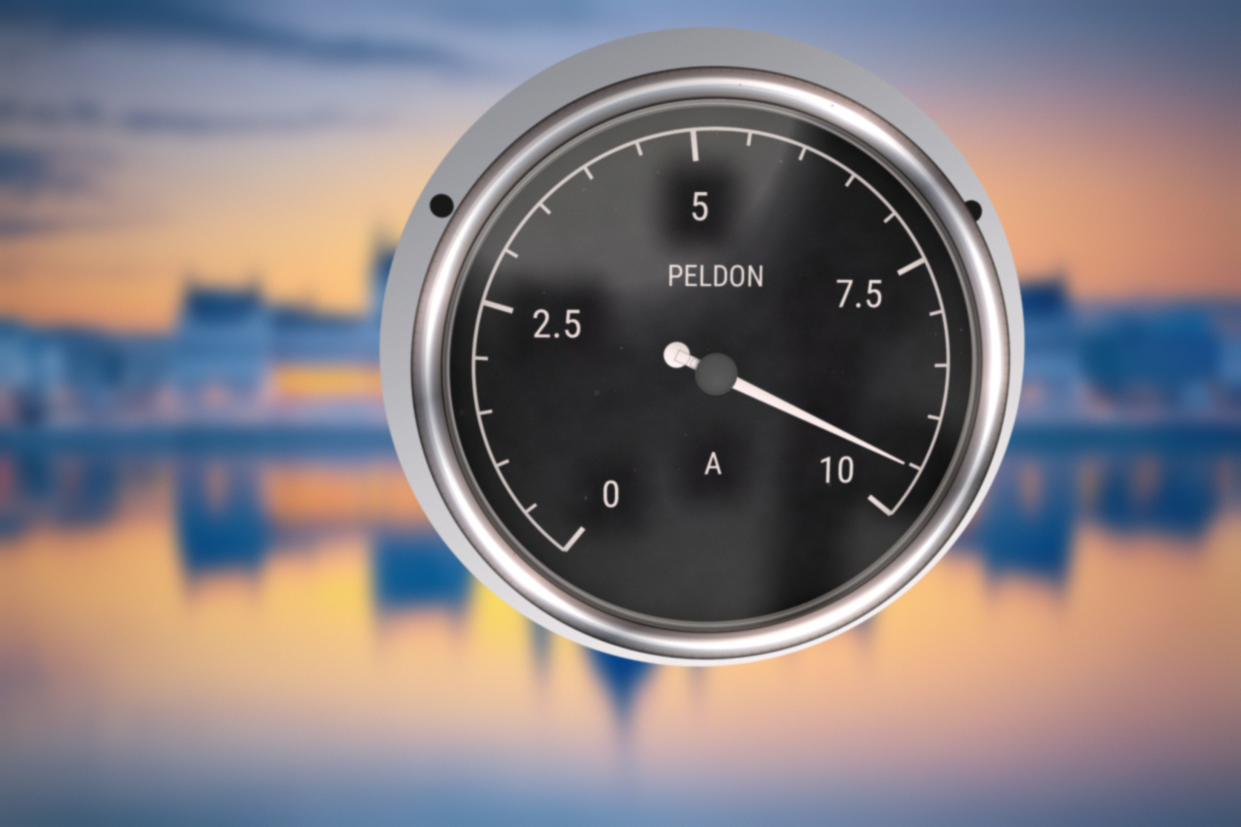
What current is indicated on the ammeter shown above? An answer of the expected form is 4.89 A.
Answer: 9.5 A
